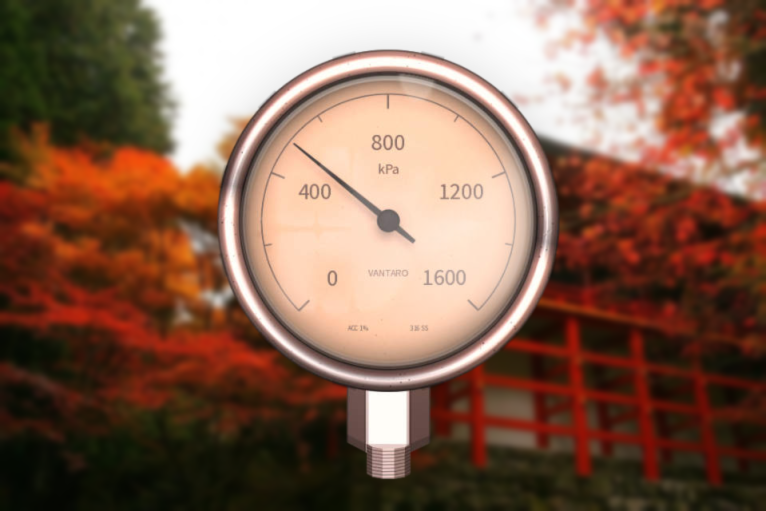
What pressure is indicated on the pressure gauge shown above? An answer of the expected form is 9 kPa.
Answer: 500 kPa
